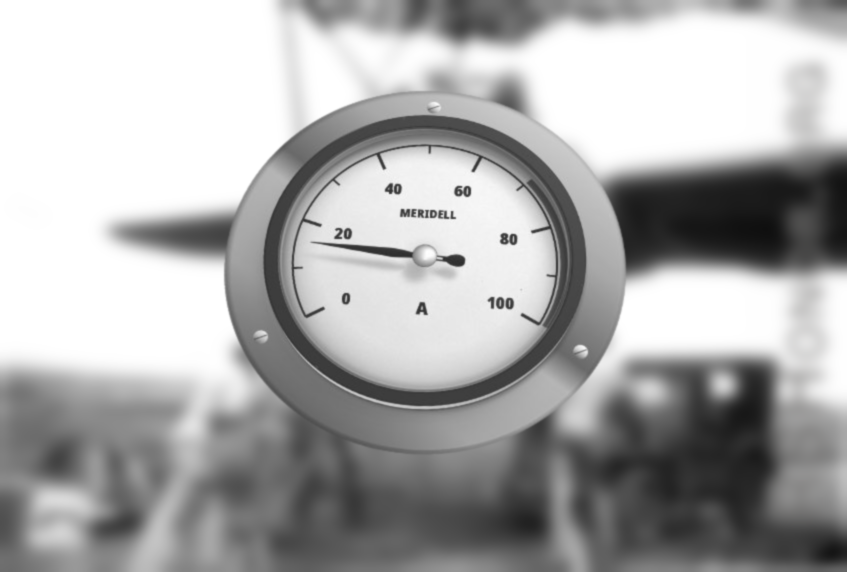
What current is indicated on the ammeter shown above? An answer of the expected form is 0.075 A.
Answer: 15 A
